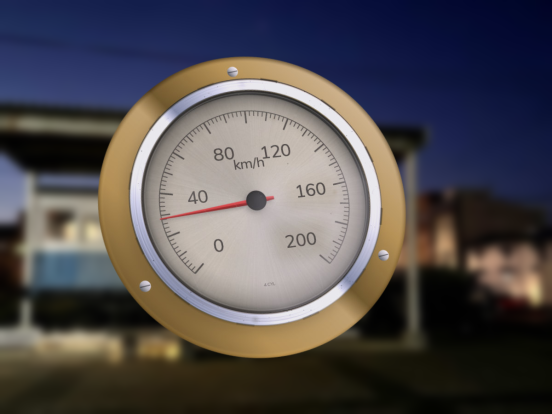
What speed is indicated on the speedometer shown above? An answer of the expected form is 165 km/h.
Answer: 28 km/h
